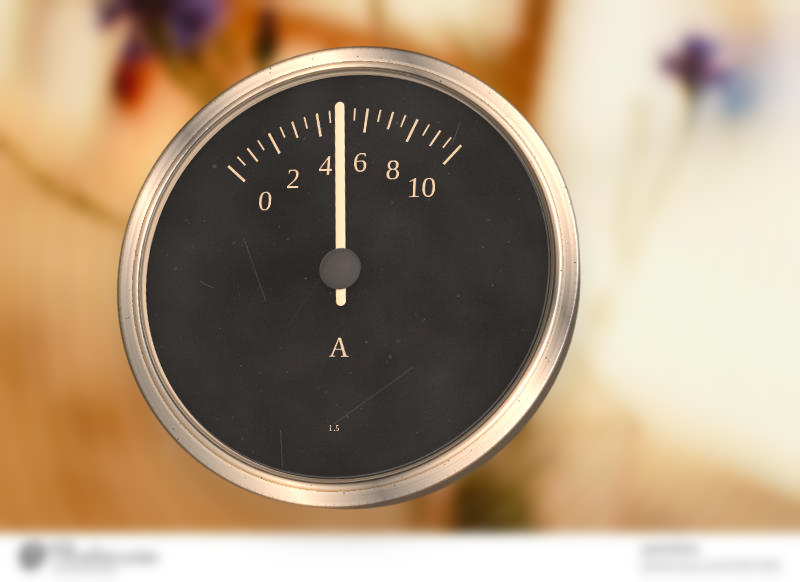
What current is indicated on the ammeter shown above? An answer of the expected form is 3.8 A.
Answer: 5 A
